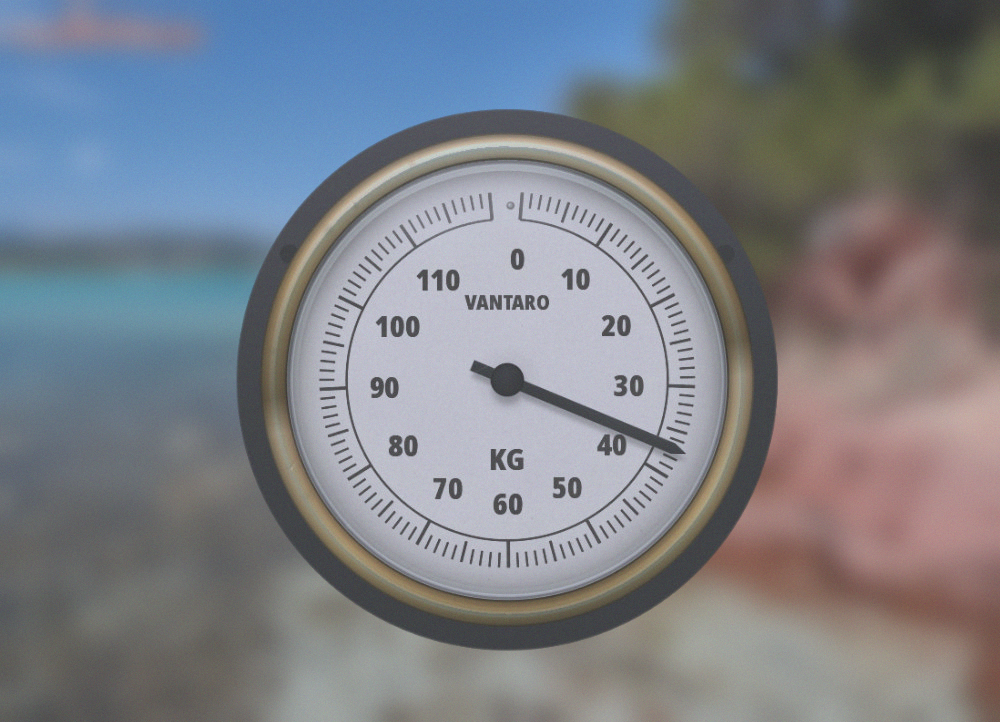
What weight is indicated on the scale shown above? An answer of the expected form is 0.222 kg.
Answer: 37 kg
